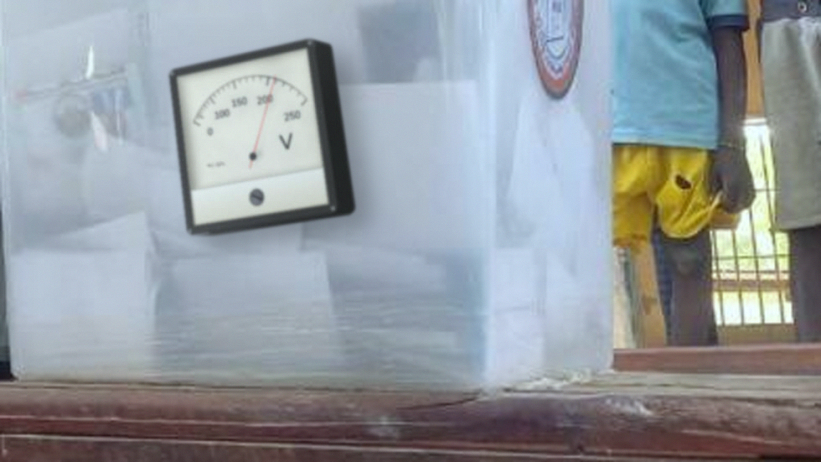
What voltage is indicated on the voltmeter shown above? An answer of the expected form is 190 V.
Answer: 210 V
